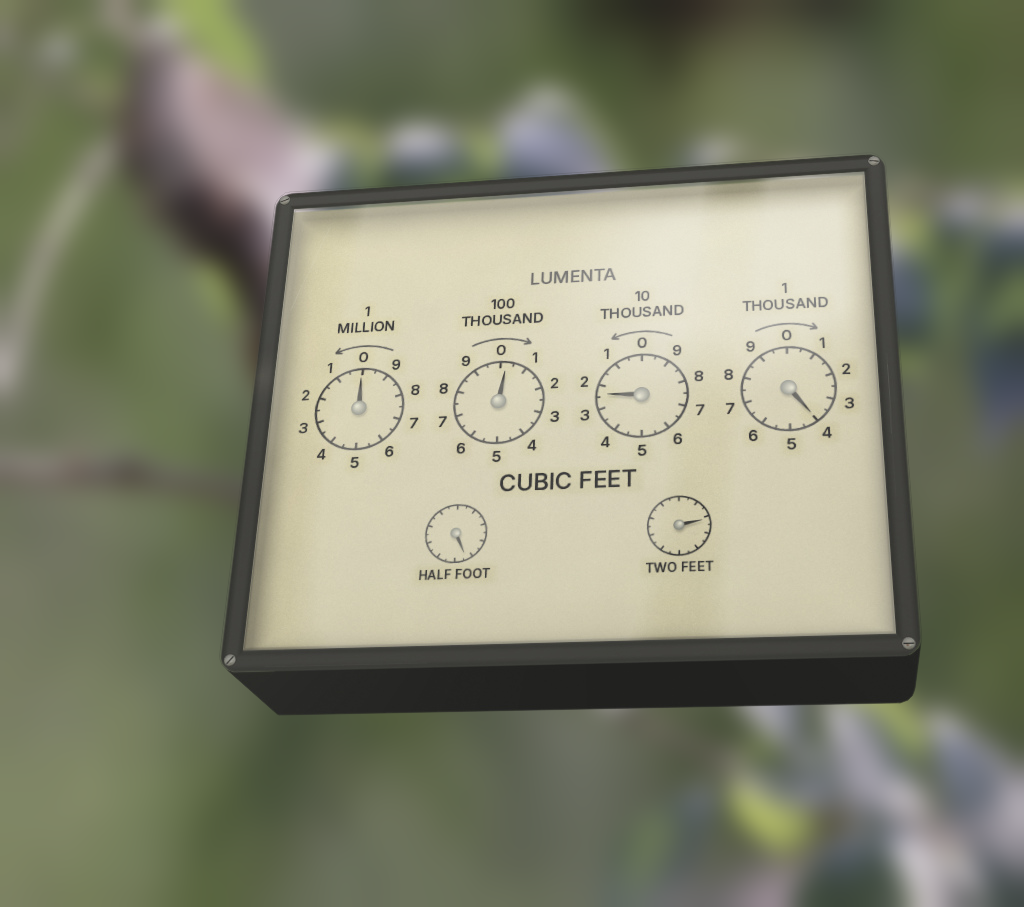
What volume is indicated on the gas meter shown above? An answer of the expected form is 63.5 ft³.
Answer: 2400 ft³
